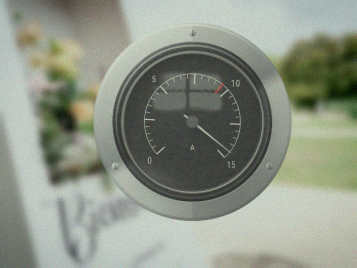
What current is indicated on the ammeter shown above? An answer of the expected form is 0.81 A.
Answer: 14.5 A
